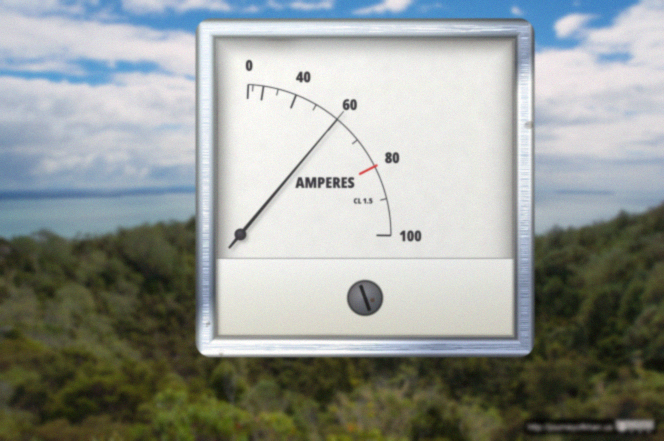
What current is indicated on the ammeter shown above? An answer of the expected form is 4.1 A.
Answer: 60 A
